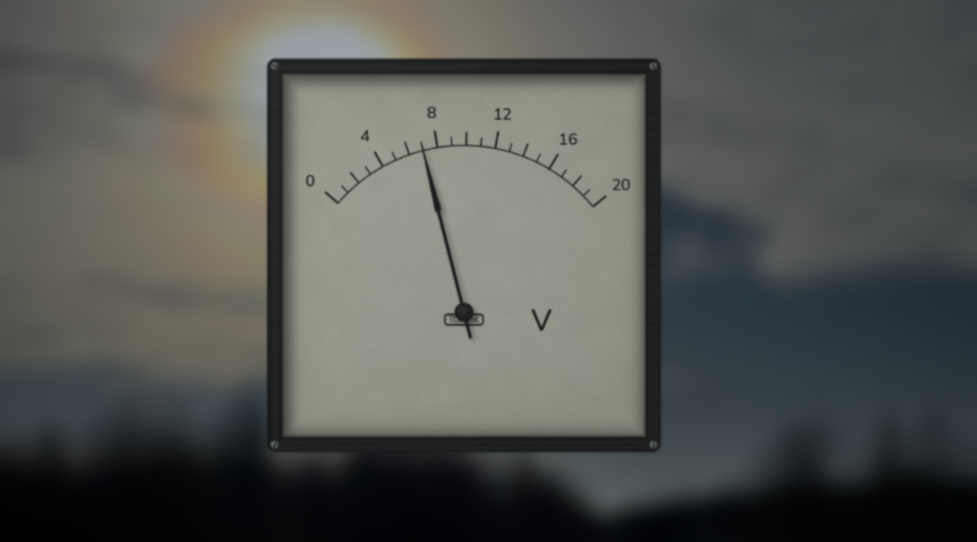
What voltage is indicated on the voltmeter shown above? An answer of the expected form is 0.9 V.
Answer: 7 V
